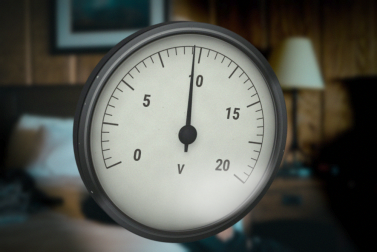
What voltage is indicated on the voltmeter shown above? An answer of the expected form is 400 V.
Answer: 9.5 V
